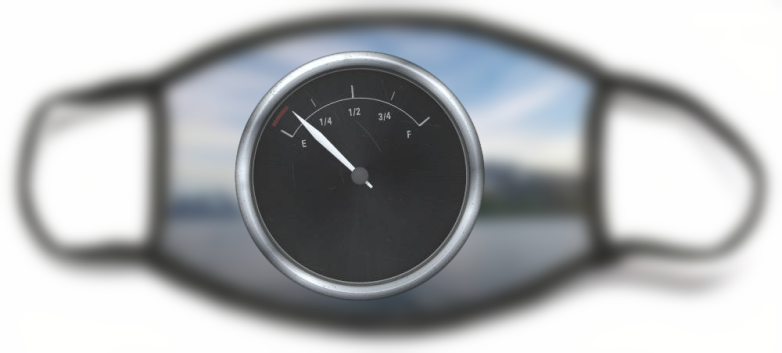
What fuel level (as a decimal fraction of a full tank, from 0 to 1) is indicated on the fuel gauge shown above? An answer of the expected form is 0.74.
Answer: 0.125
